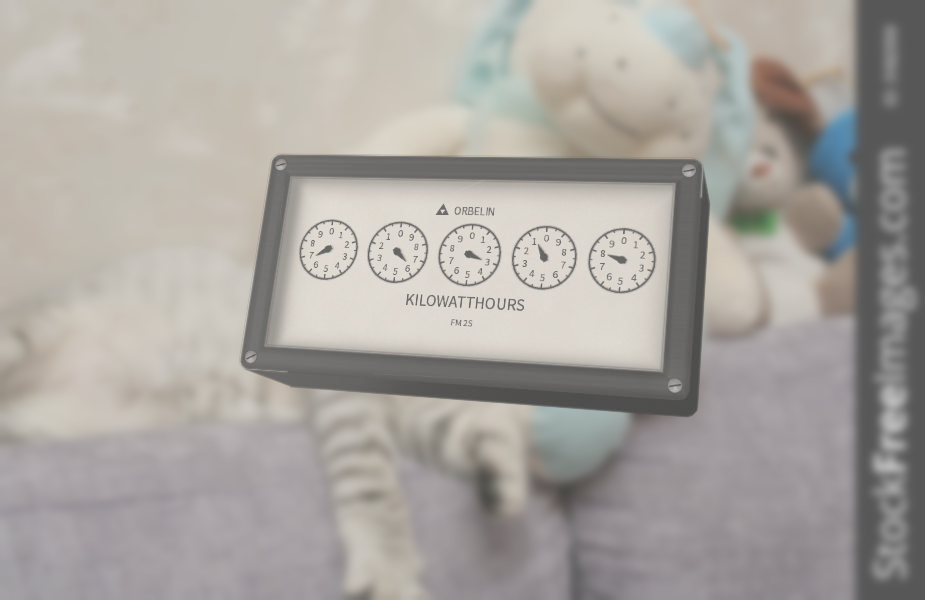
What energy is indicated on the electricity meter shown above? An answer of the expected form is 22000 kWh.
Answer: 66308 kWh
